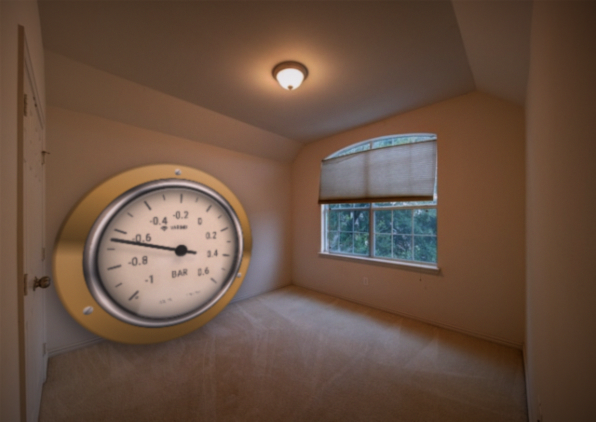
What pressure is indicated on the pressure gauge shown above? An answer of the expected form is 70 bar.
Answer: -0.65 bar
